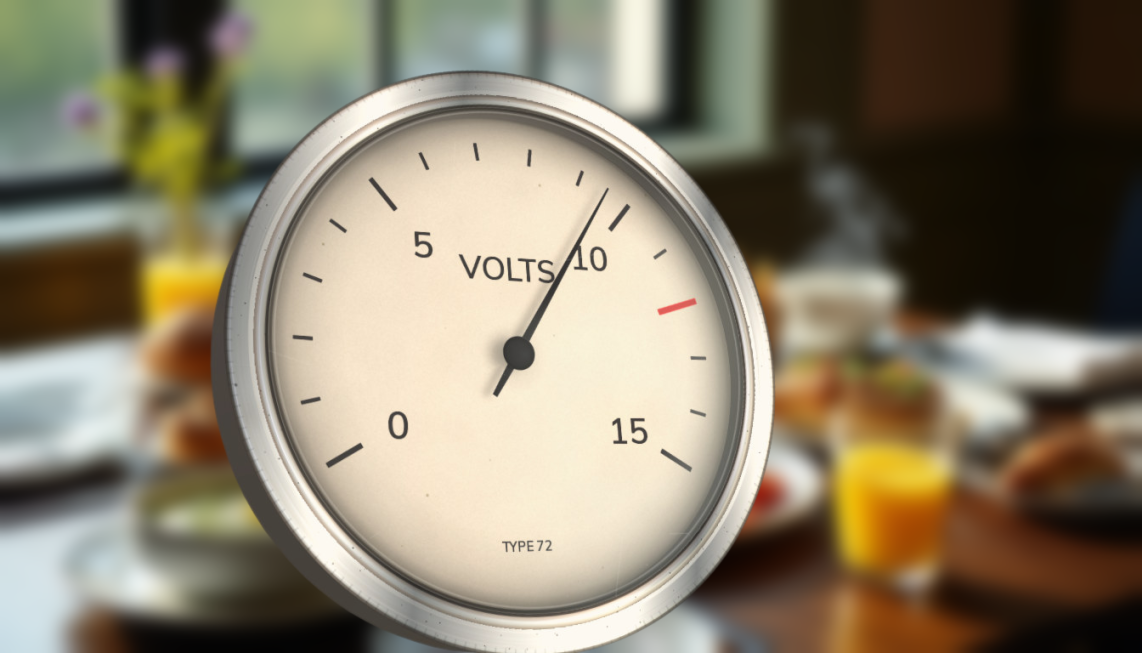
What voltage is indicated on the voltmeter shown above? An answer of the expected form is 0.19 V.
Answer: 9.5 V
